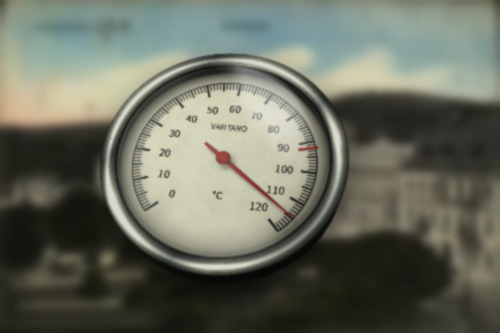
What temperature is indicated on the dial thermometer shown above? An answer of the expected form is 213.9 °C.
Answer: 115 °C
